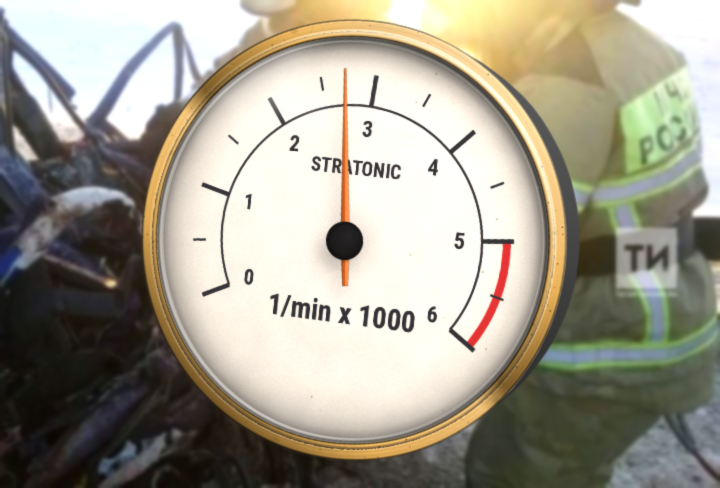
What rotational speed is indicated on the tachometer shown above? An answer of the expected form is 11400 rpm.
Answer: 2750 rpm
